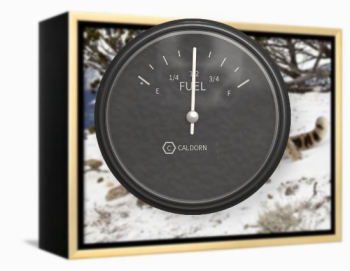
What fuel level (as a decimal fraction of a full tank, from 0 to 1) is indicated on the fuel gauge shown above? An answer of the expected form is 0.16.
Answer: 0.5
